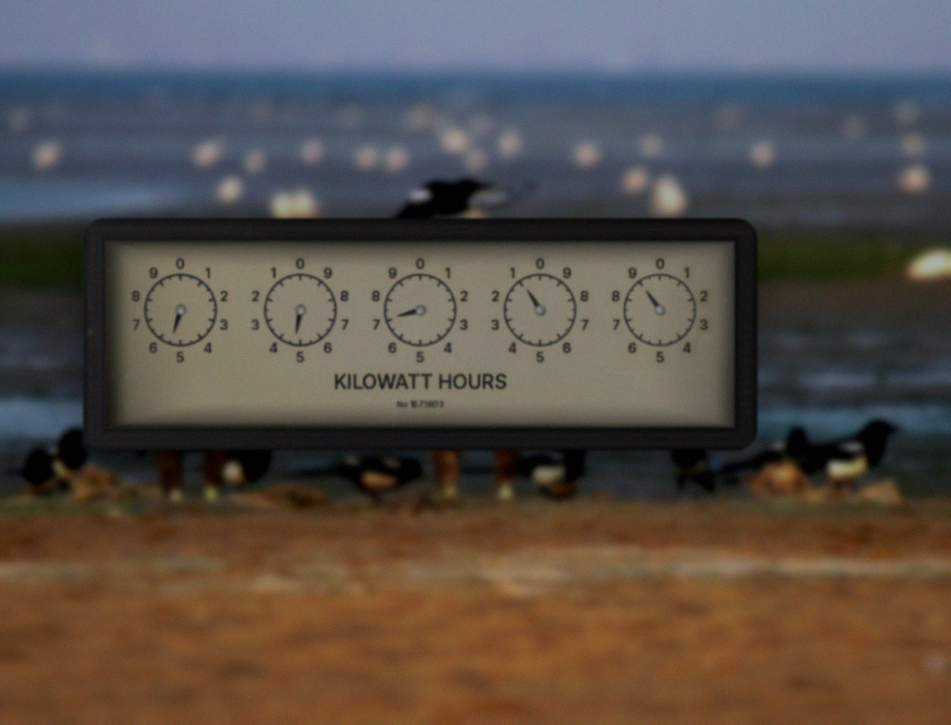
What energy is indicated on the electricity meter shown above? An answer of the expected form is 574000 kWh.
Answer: 54709 kWh
